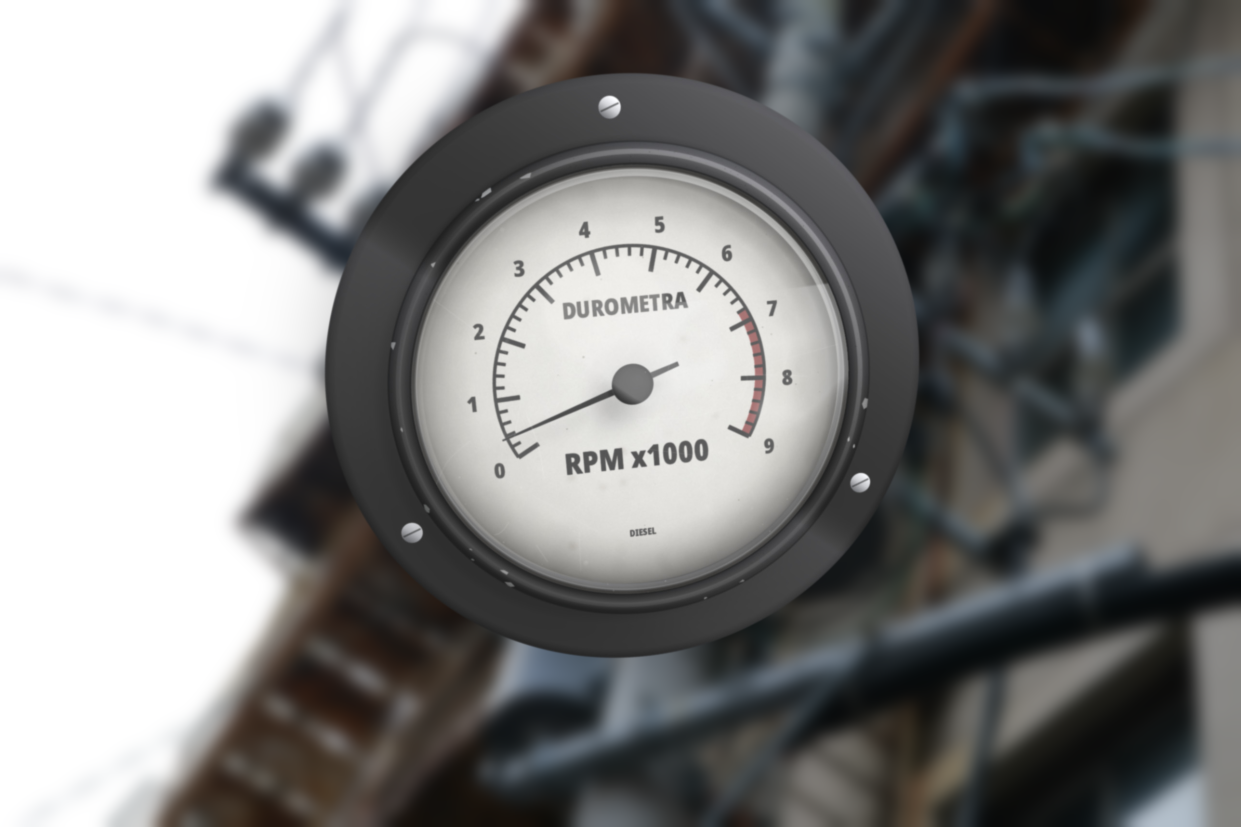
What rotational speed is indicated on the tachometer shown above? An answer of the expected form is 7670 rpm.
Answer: 400 rpm
